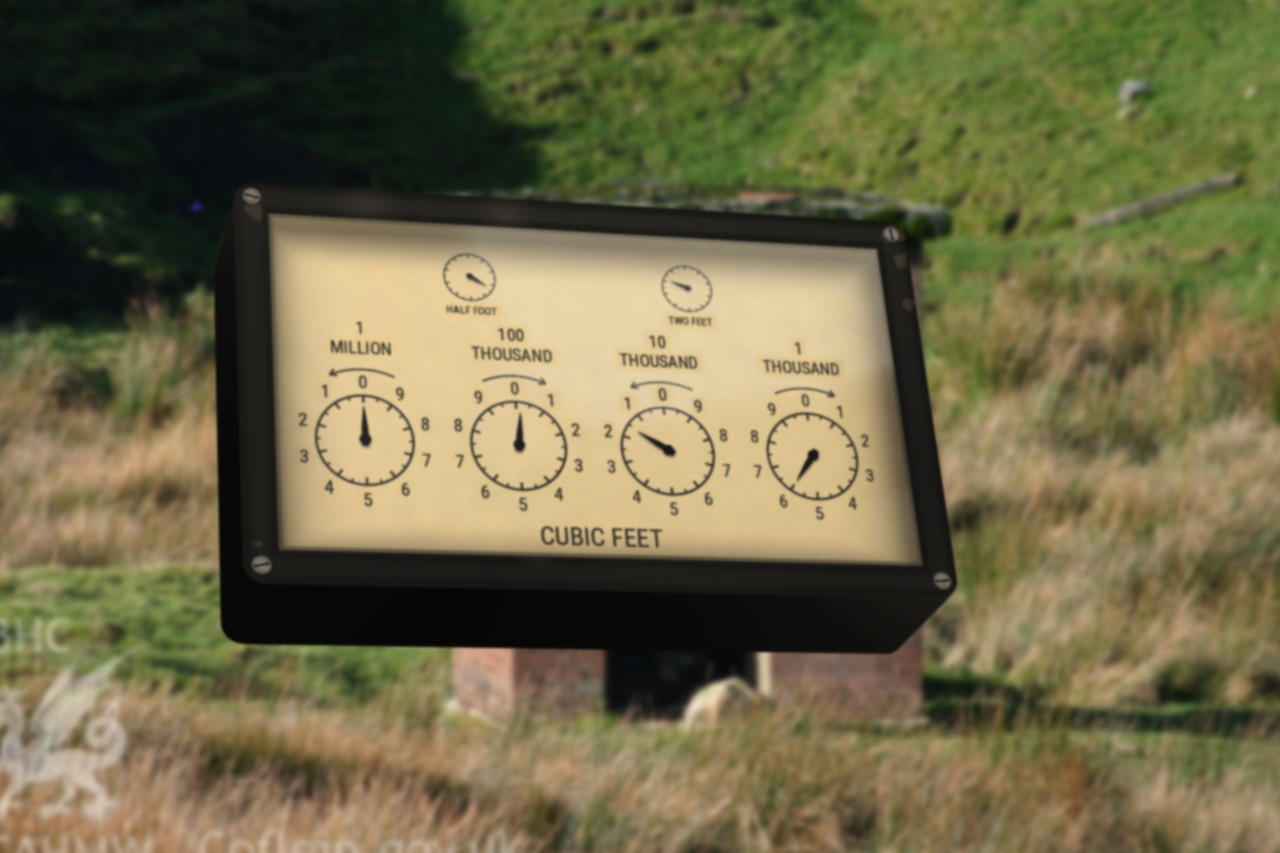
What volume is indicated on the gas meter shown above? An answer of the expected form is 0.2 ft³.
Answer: 1600 ft³
